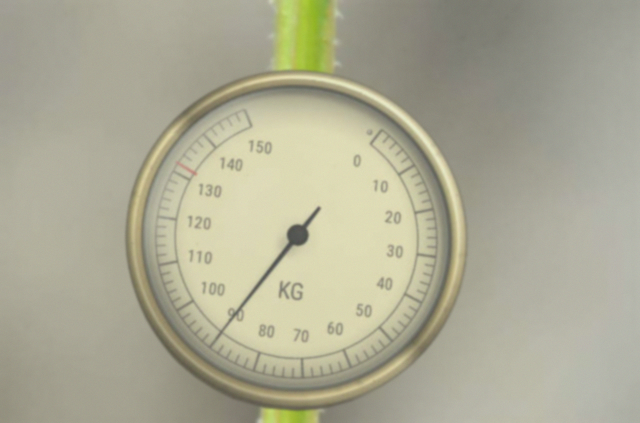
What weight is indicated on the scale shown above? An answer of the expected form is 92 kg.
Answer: 90 kg
